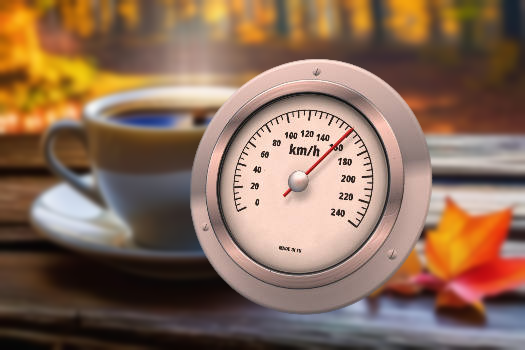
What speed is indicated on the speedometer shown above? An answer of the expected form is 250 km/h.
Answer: 160 km/h
